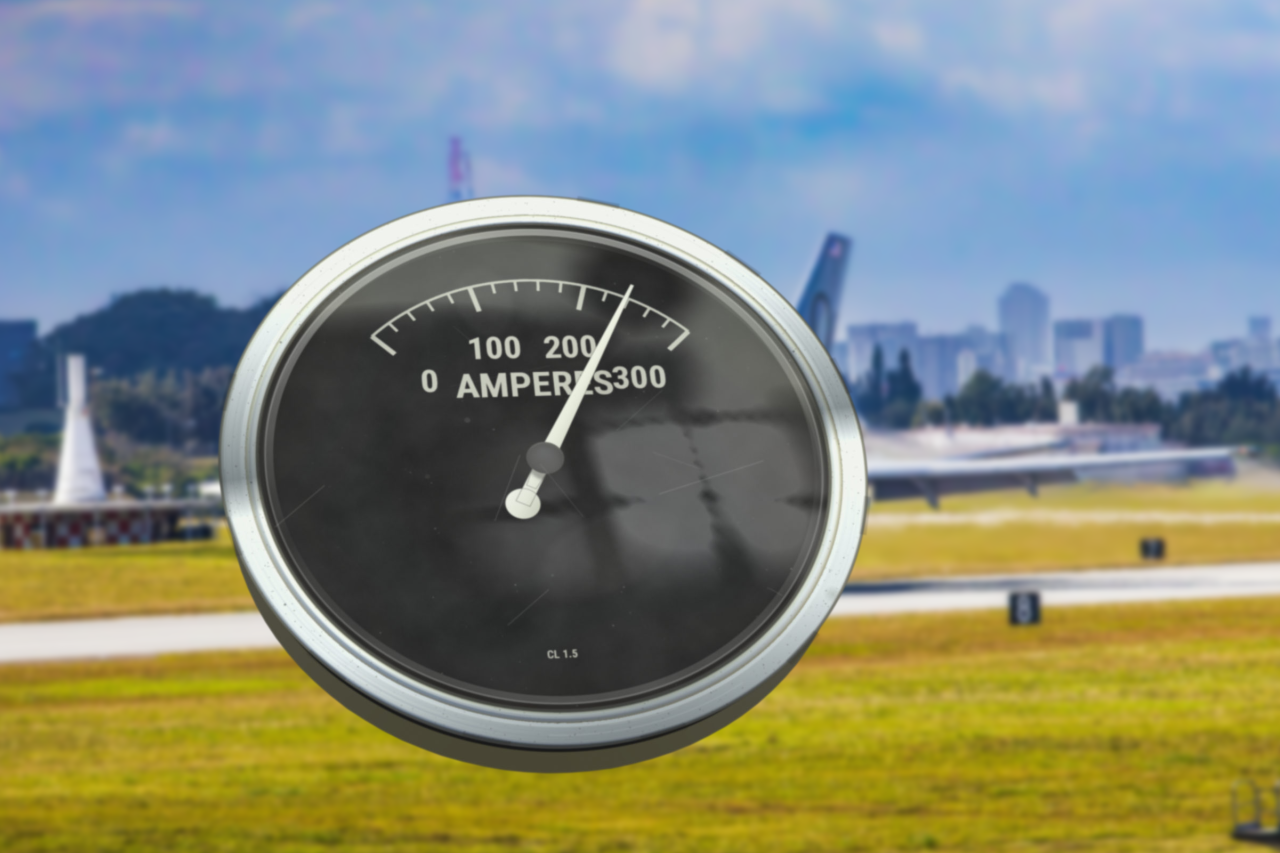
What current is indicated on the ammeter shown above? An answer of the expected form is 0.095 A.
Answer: 240 A
